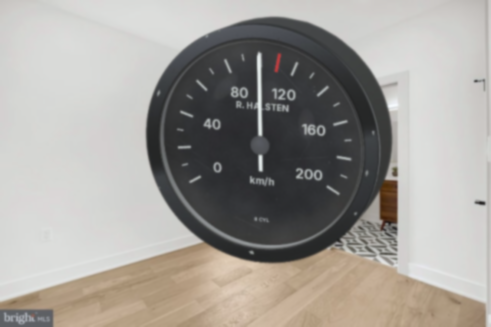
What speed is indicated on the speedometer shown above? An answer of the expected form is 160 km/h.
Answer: 100 km/h
